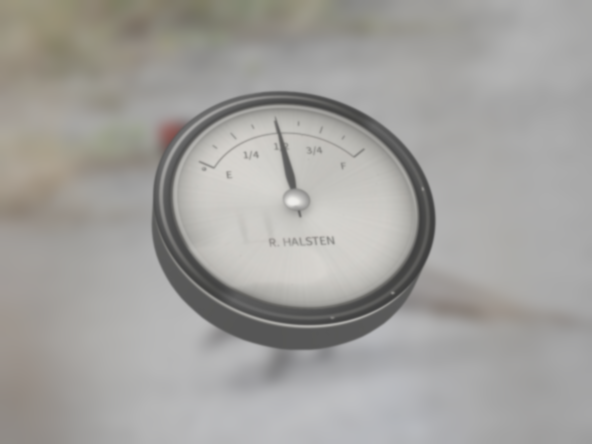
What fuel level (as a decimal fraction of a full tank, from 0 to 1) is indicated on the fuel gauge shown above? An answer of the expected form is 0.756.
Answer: 0.5
